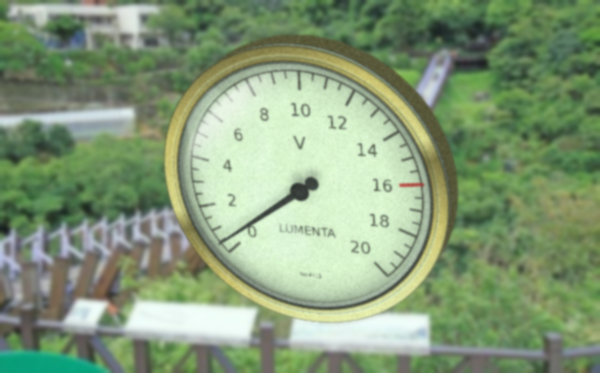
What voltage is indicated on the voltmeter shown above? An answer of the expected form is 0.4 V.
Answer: 0.5 V
